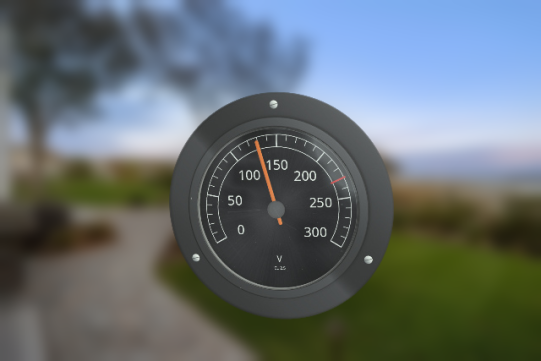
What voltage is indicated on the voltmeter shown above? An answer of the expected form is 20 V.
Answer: 130 V
